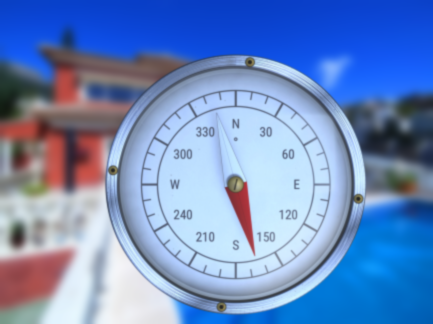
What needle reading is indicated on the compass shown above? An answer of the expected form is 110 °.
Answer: 165 °
